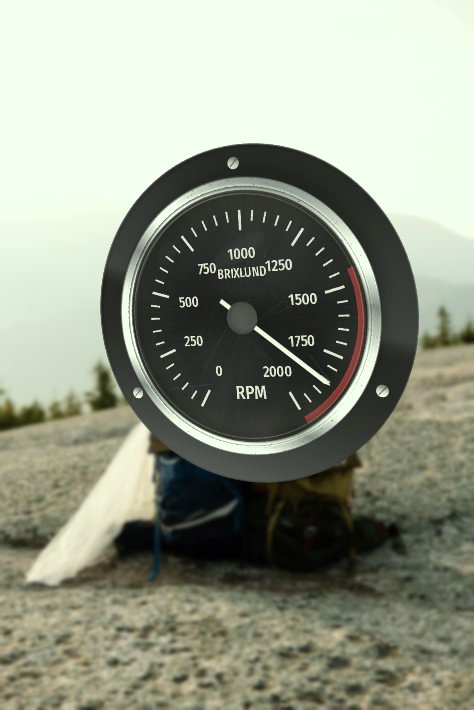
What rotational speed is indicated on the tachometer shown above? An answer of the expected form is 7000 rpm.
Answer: 1850 rpm
